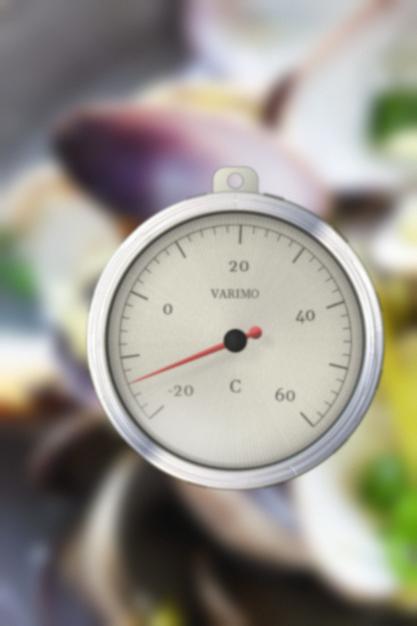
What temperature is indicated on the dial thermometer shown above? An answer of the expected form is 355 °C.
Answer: -14 °C
